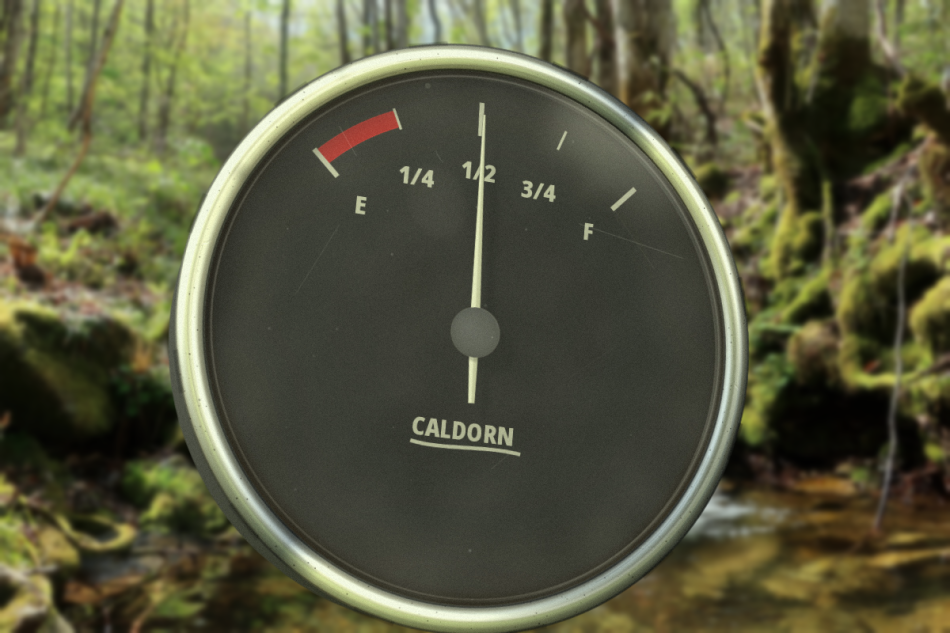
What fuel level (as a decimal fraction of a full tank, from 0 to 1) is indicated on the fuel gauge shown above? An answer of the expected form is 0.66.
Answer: 0.5
